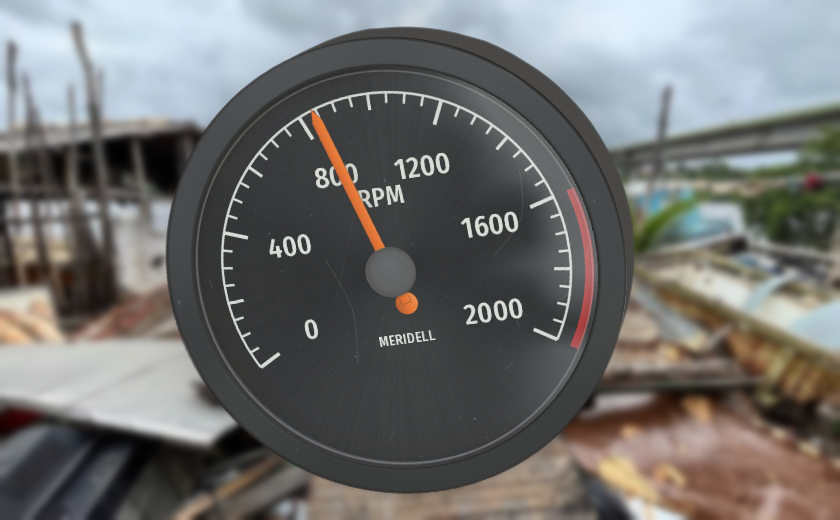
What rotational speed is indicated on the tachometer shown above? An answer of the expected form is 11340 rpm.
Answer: 850 rpm
